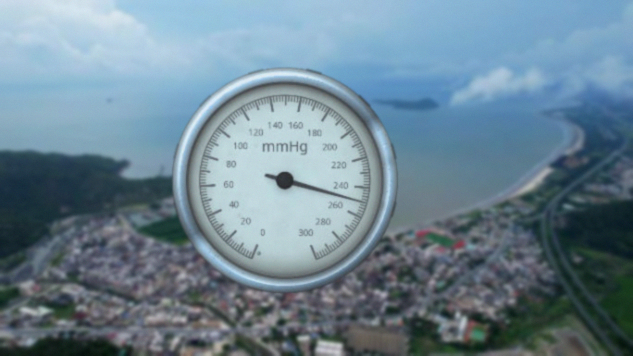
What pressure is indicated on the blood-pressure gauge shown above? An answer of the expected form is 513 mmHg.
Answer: 250 mmHg
